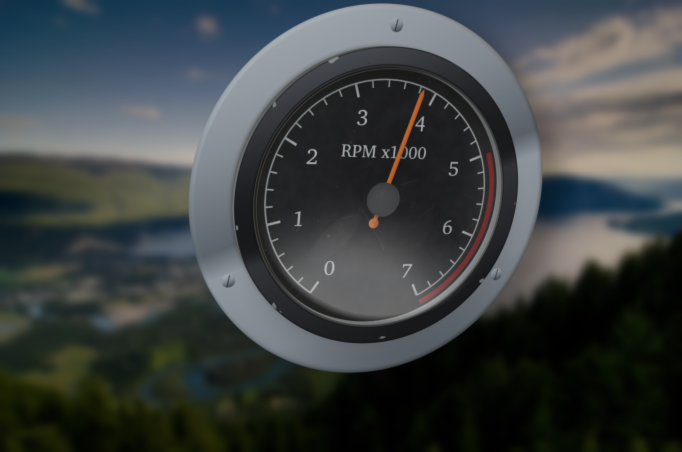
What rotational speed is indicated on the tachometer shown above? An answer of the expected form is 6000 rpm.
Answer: 3800 rpm
